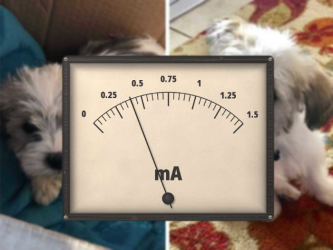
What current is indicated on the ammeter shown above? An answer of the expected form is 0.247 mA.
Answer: 0.4 mA
